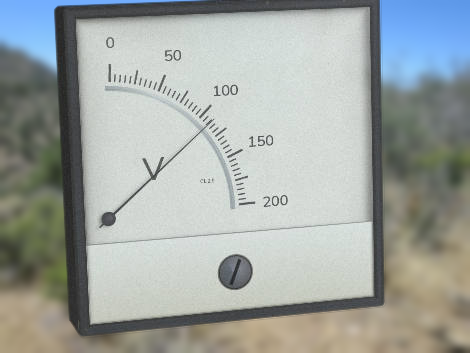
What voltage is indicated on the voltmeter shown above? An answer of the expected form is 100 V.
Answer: 110 V
